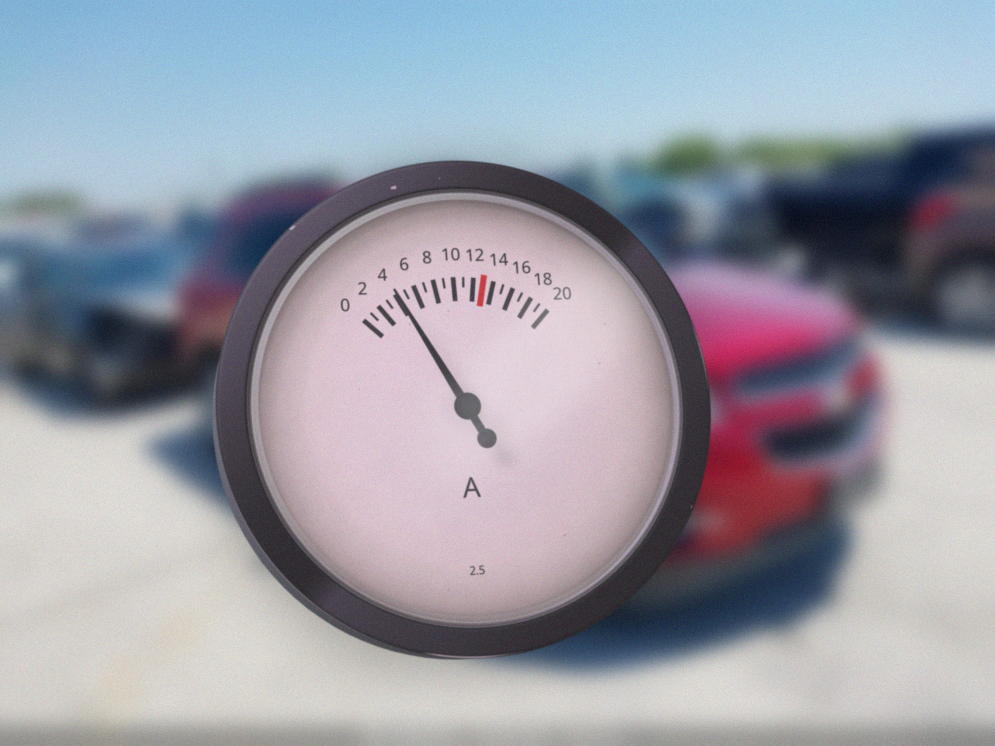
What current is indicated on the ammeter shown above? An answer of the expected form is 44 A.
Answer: 4 A
